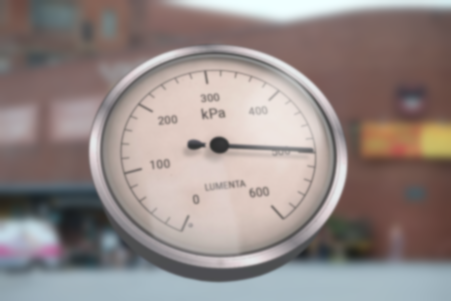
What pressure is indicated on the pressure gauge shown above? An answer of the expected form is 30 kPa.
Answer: 500 kPa
